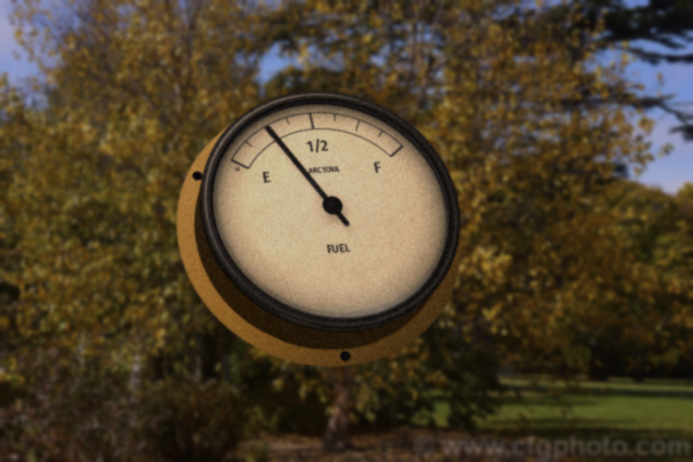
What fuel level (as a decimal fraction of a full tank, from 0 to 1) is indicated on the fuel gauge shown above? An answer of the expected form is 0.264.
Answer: 0.25
